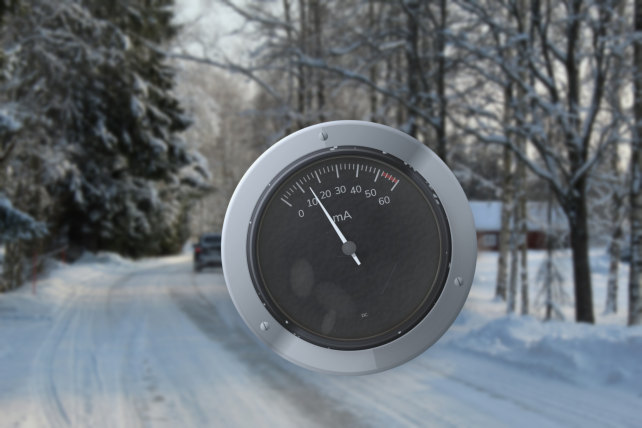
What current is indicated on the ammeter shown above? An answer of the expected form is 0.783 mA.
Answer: 14 mA
